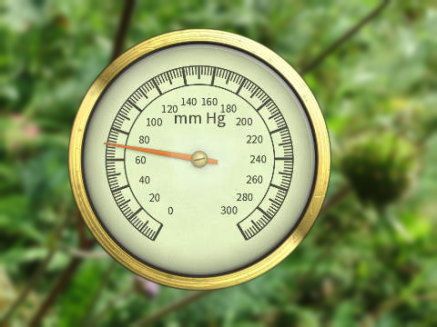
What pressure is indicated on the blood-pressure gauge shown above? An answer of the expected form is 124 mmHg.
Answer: 70 mmHg
